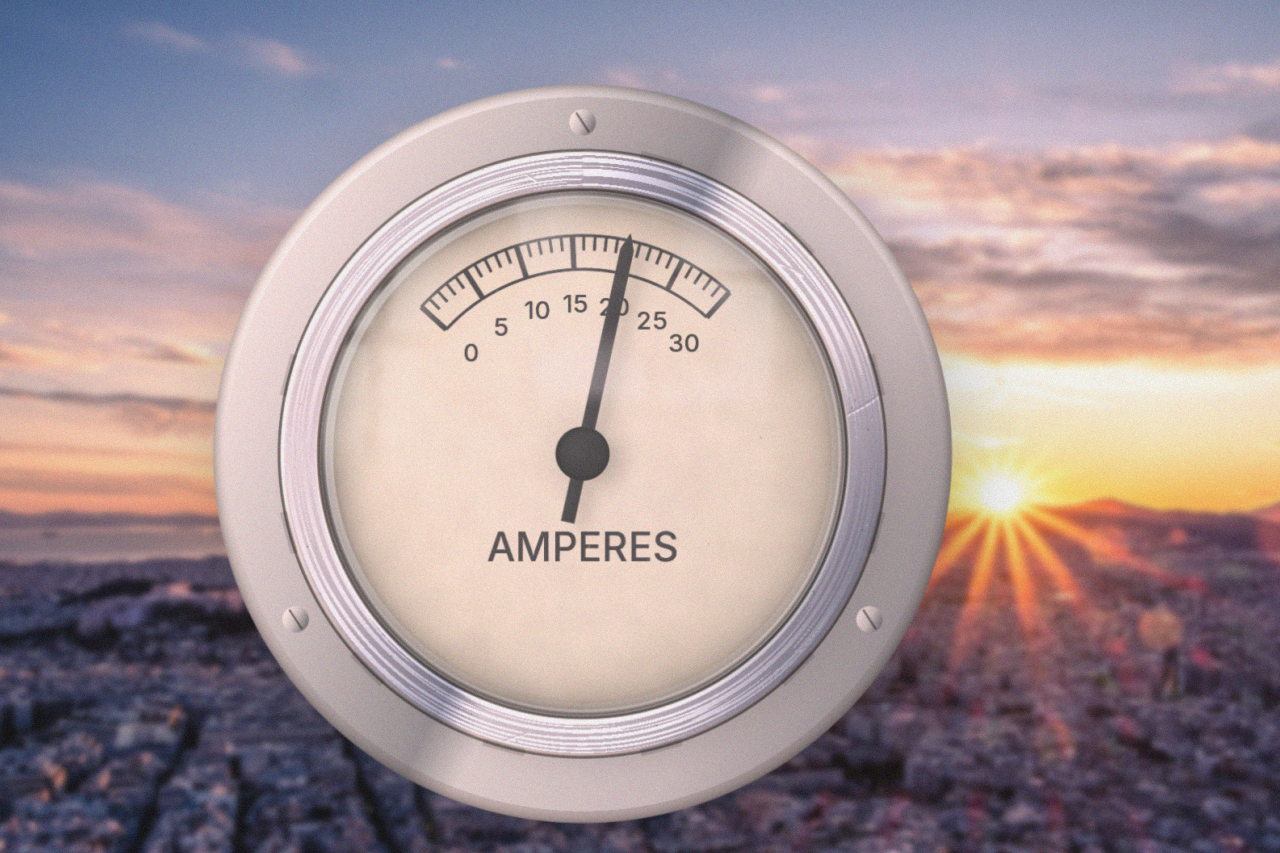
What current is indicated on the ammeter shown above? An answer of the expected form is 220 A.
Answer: 20 A
